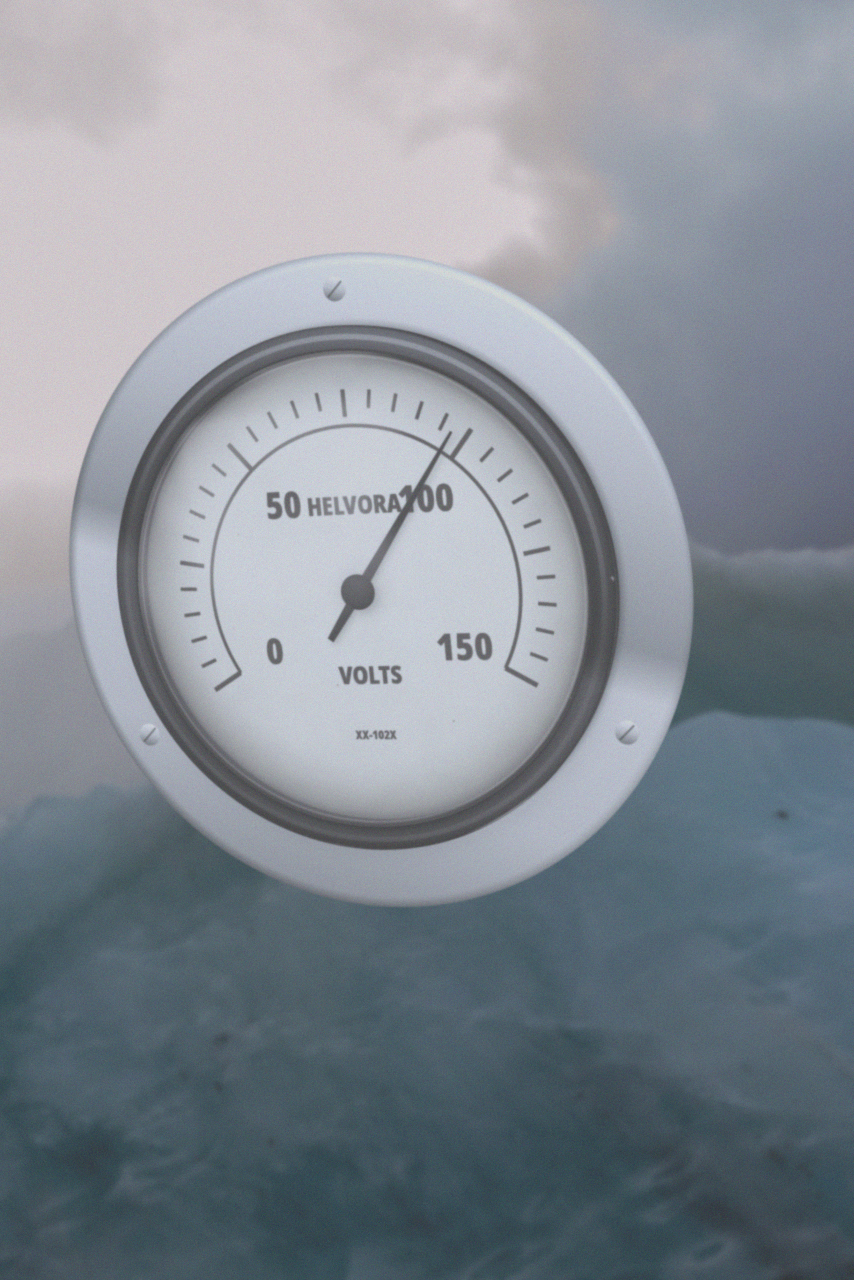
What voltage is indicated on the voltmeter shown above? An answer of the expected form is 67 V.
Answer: 97.5 V
